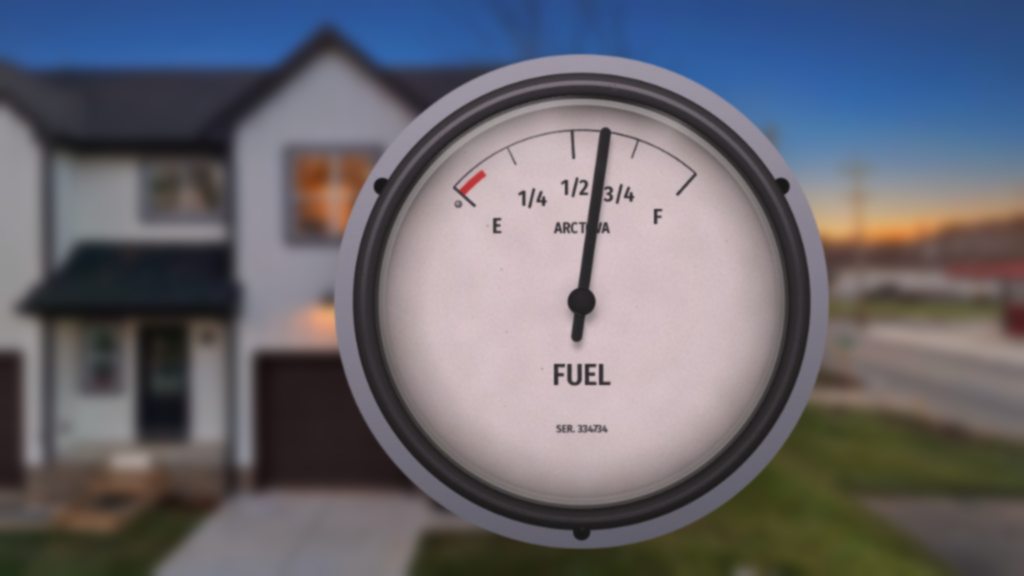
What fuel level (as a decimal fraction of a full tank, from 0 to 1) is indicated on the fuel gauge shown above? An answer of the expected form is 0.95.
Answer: 0.625
